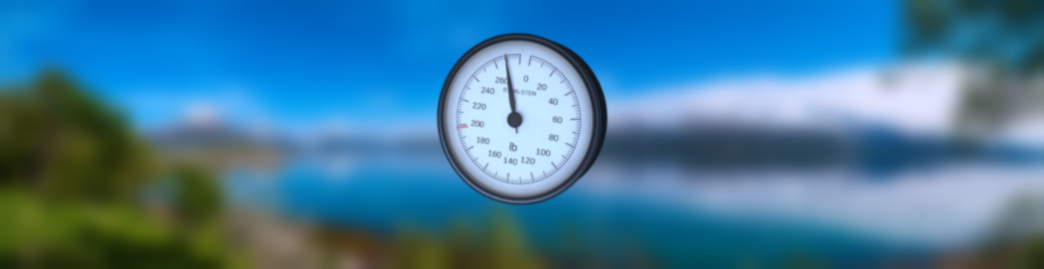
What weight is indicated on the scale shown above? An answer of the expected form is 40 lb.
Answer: 270 lb
